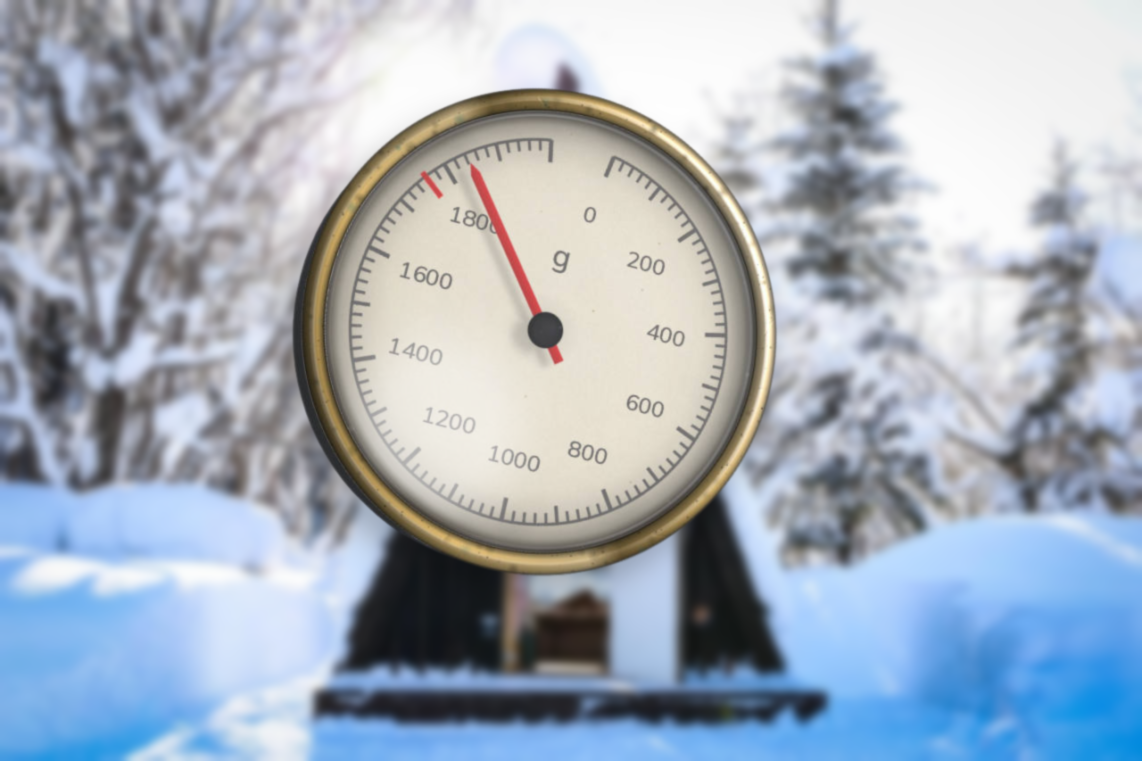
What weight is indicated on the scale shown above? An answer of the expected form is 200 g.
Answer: 1840 g
